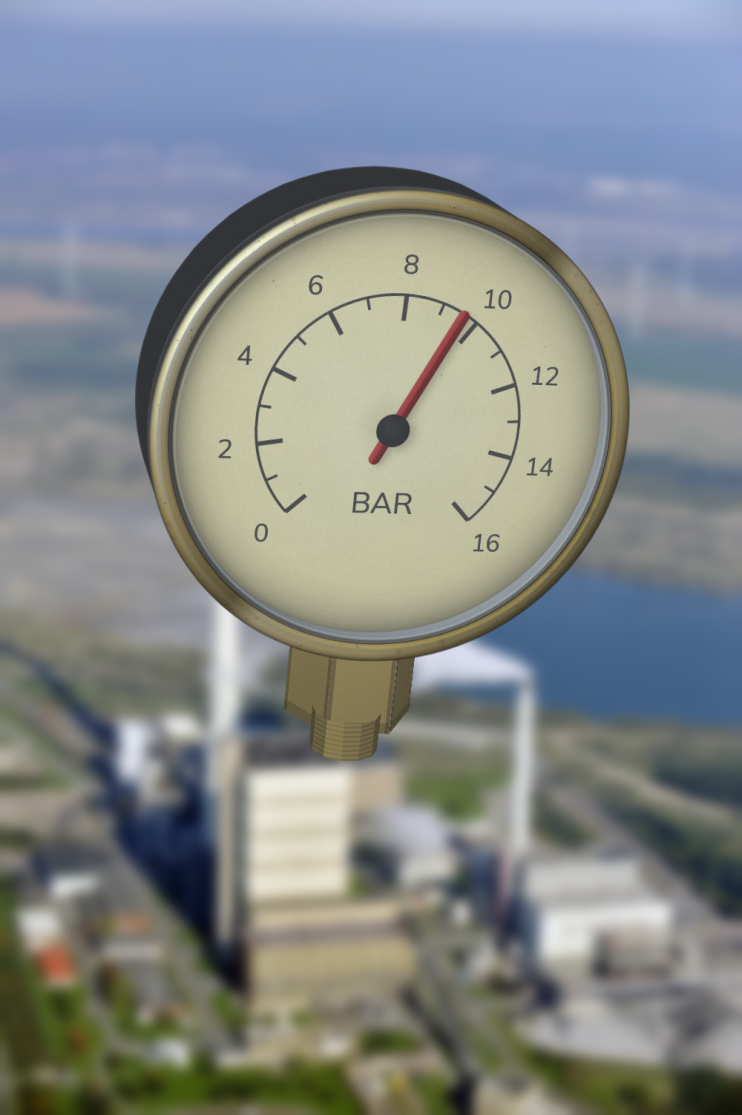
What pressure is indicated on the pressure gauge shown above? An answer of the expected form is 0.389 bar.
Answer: 9.5 bar
